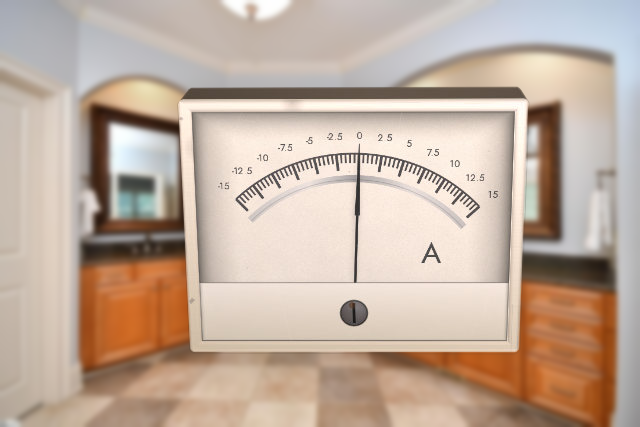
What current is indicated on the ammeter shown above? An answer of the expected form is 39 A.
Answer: 0 A
